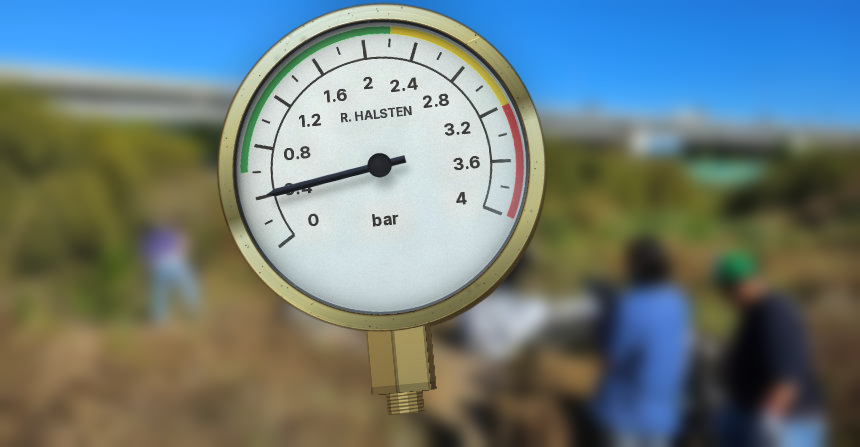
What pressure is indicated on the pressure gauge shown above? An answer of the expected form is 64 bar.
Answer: 0.4 bar
